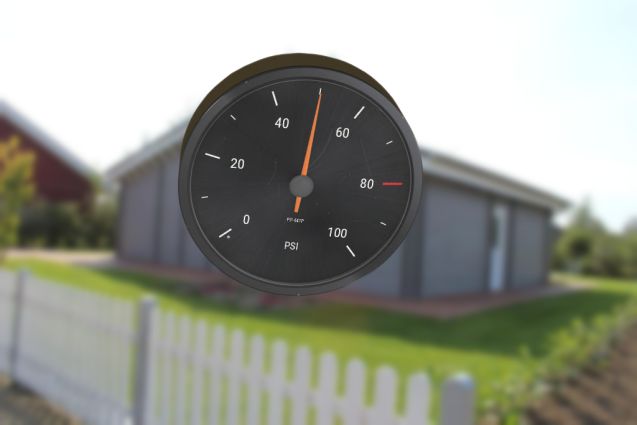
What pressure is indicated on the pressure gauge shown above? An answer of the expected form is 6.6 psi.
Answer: 50 psi
